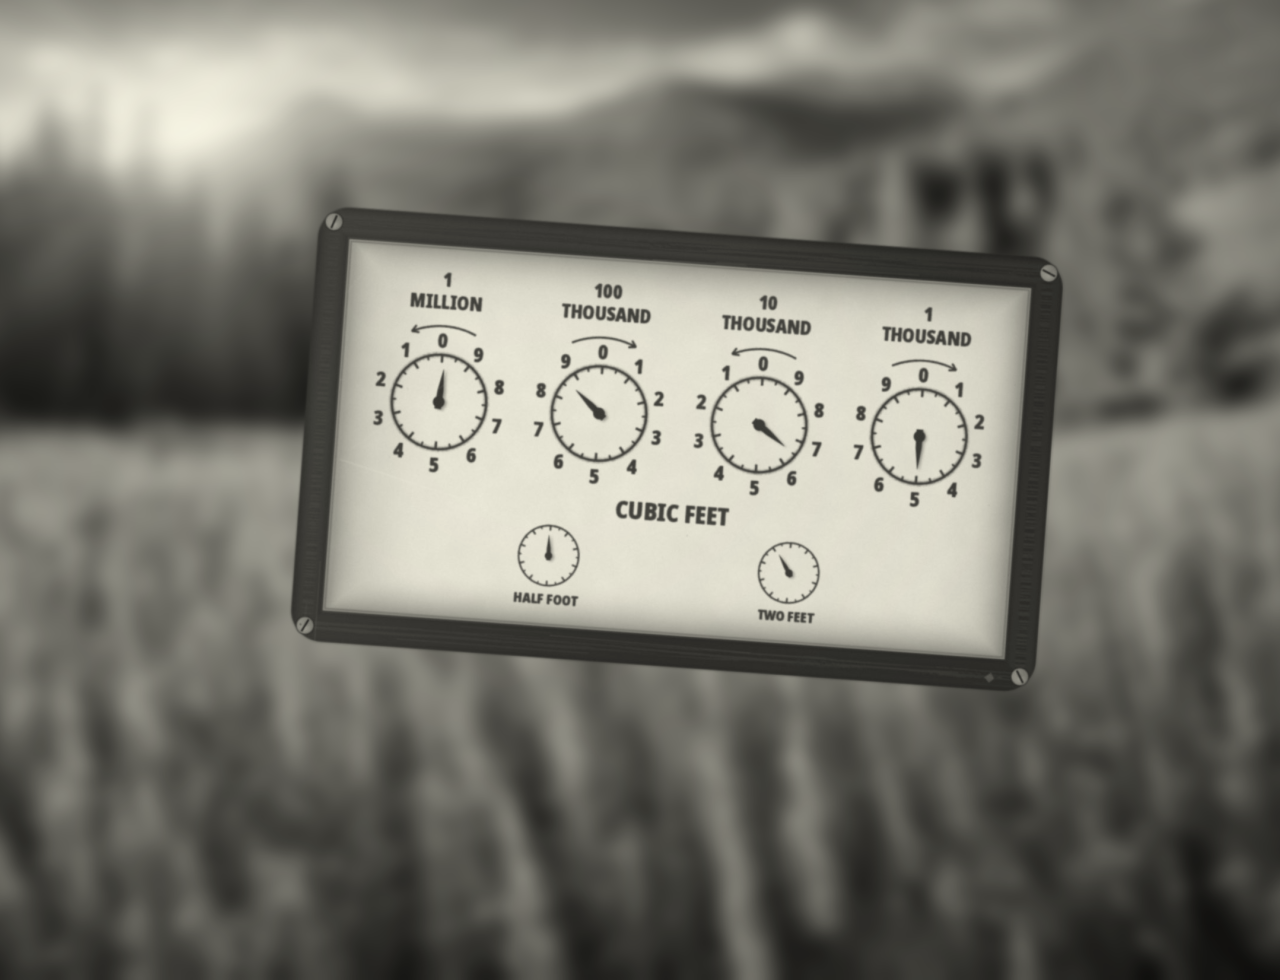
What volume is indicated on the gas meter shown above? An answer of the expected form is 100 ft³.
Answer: 986500 ft³
